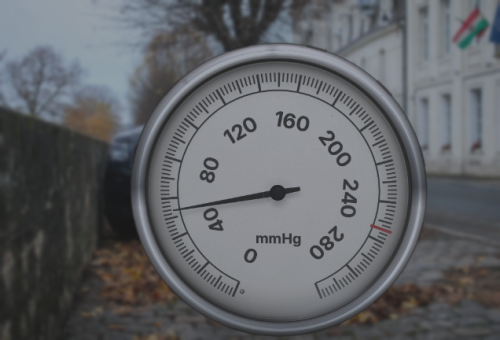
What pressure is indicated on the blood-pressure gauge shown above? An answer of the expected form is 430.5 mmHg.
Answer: 54 mmHg
